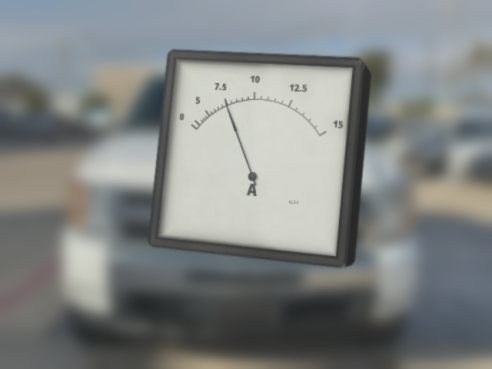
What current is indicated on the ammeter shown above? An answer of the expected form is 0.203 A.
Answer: 7.5 A
